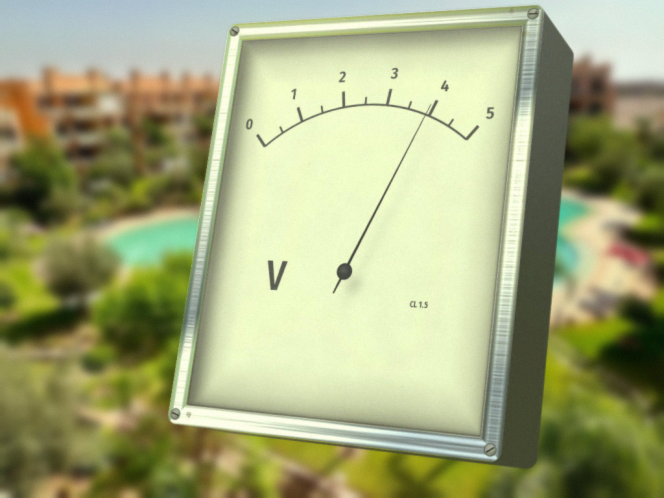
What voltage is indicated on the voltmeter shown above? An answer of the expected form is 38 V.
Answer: 4 V
